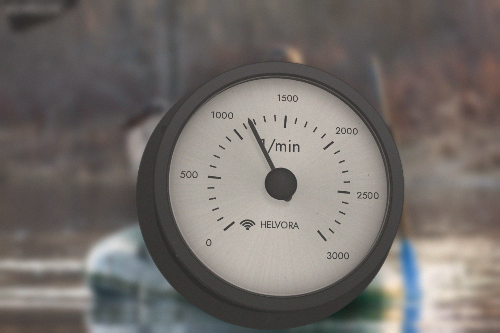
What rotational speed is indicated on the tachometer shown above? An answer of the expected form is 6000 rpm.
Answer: 1150 rpm
